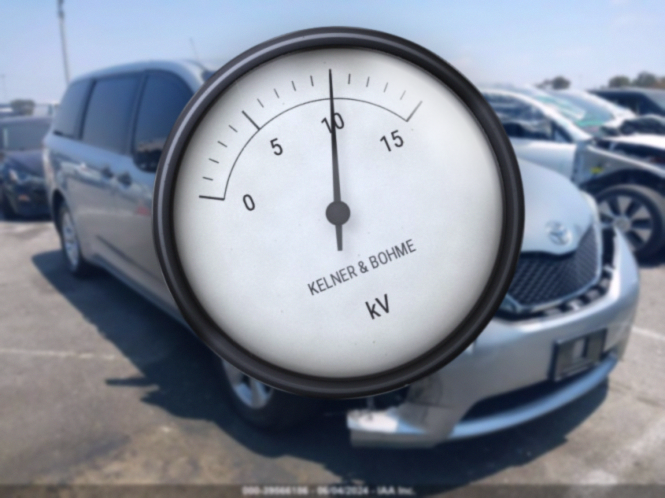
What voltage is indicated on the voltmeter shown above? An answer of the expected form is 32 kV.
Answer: 10 kV
